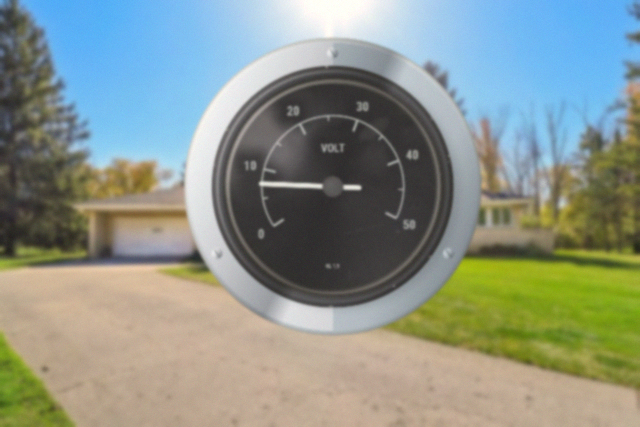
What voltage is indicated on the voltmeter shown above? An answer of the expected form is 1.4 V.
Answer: 7.5 V
